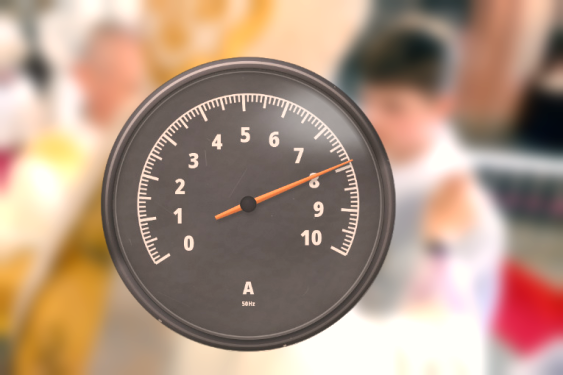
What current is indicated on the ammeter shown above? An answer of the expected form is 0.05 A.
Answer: 7.9 A
